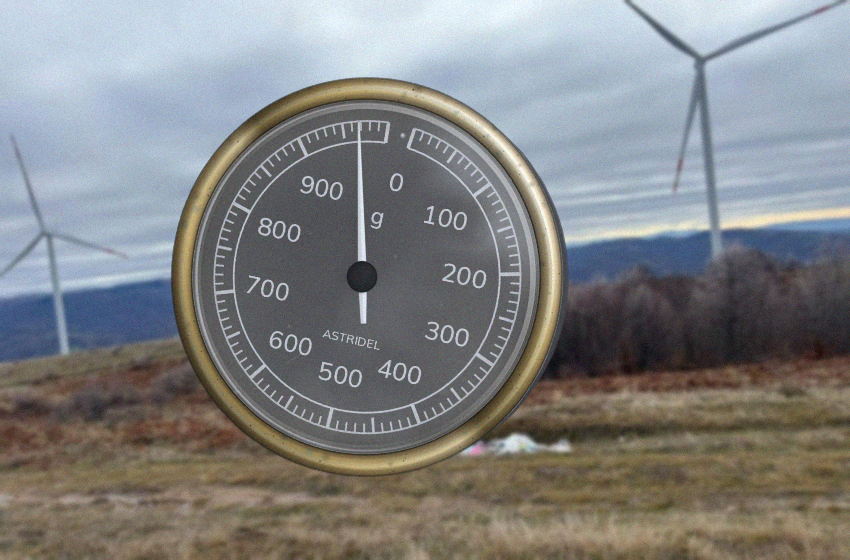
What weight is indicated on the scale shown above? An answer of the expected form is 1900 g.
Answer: 970 g
